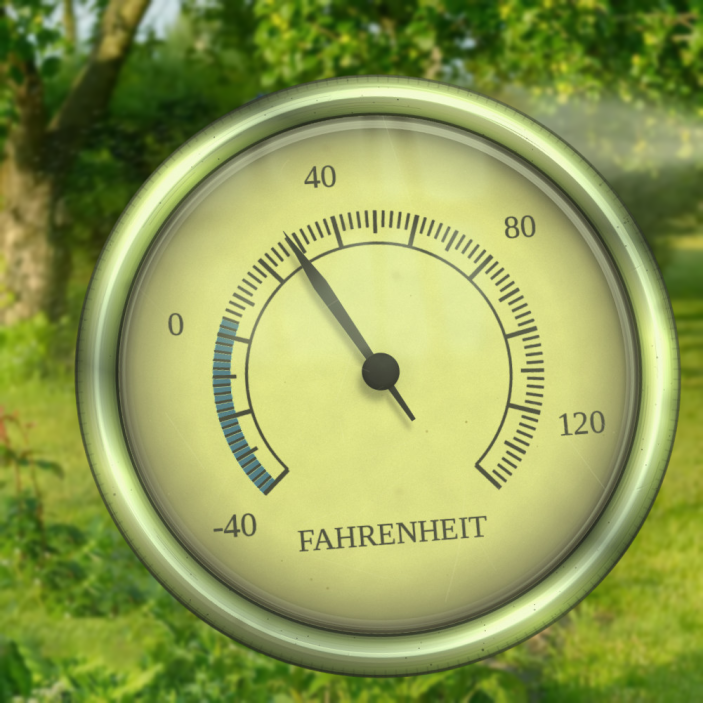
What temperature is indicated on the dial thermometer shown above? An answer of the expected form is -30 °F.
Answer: 28 °F
